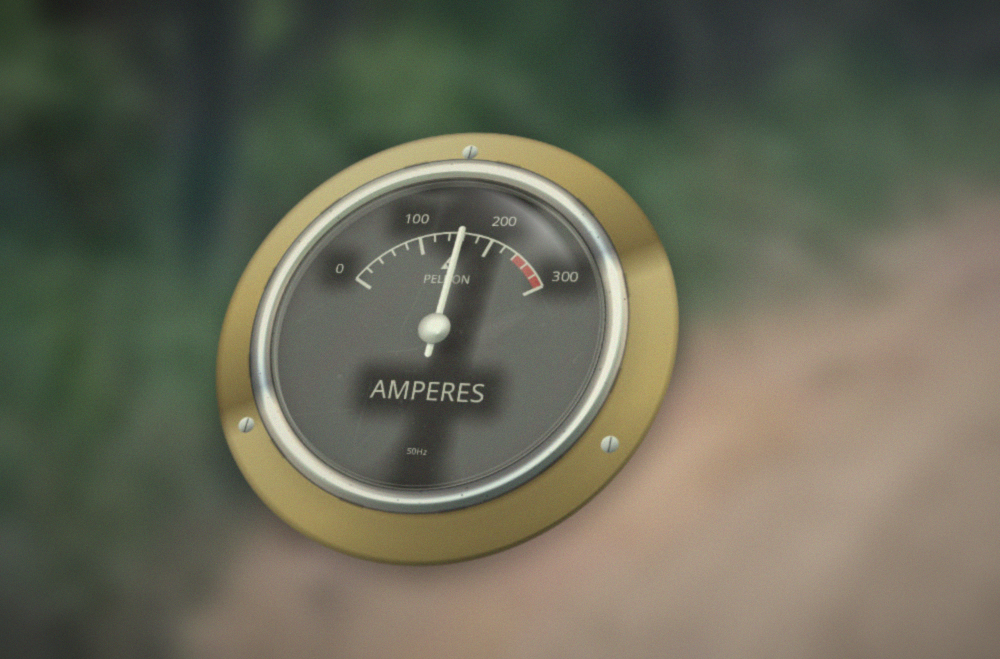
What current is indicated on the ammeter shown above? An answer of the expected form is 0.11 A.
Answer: 160 A
